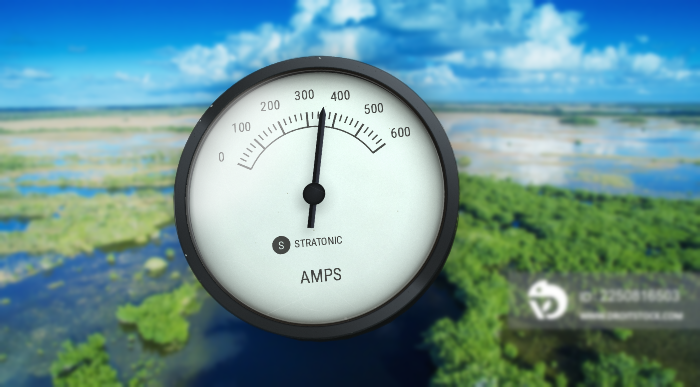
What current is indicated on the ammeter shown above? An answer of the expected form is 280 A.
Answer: 360 A
